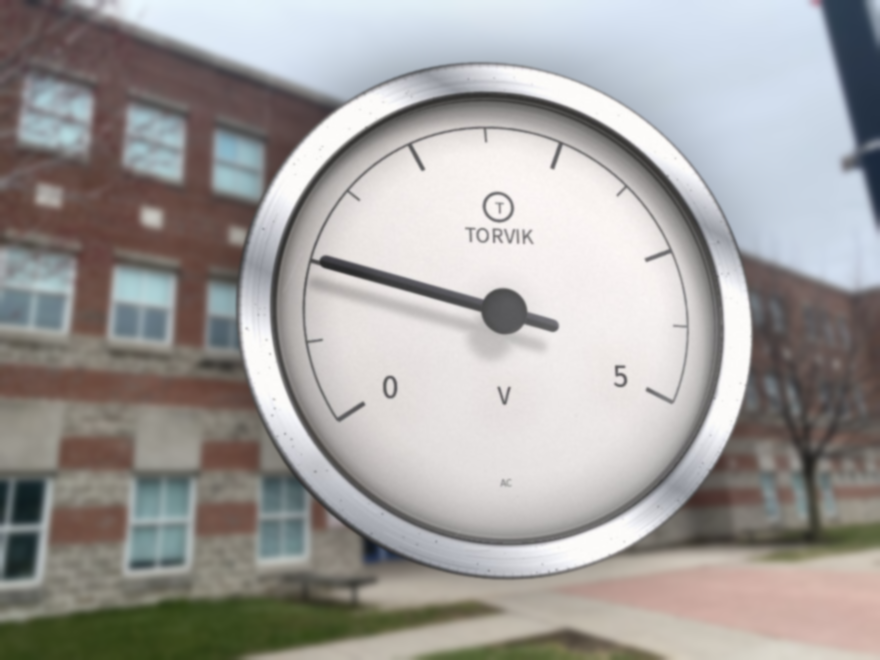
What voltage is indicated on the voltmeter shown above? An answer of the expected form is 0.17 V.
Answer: 1 V
